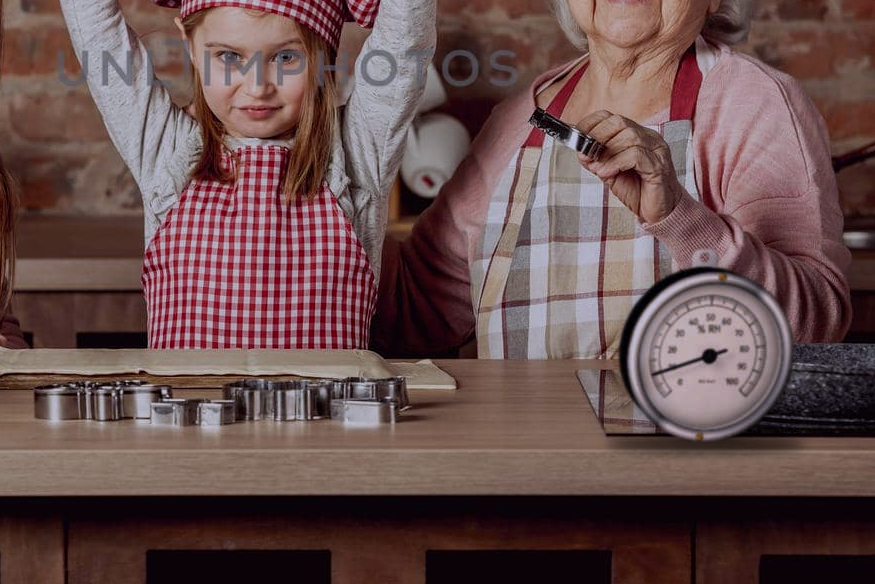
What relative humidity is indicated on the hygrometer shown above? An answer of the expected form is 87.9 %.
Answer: 10 %
